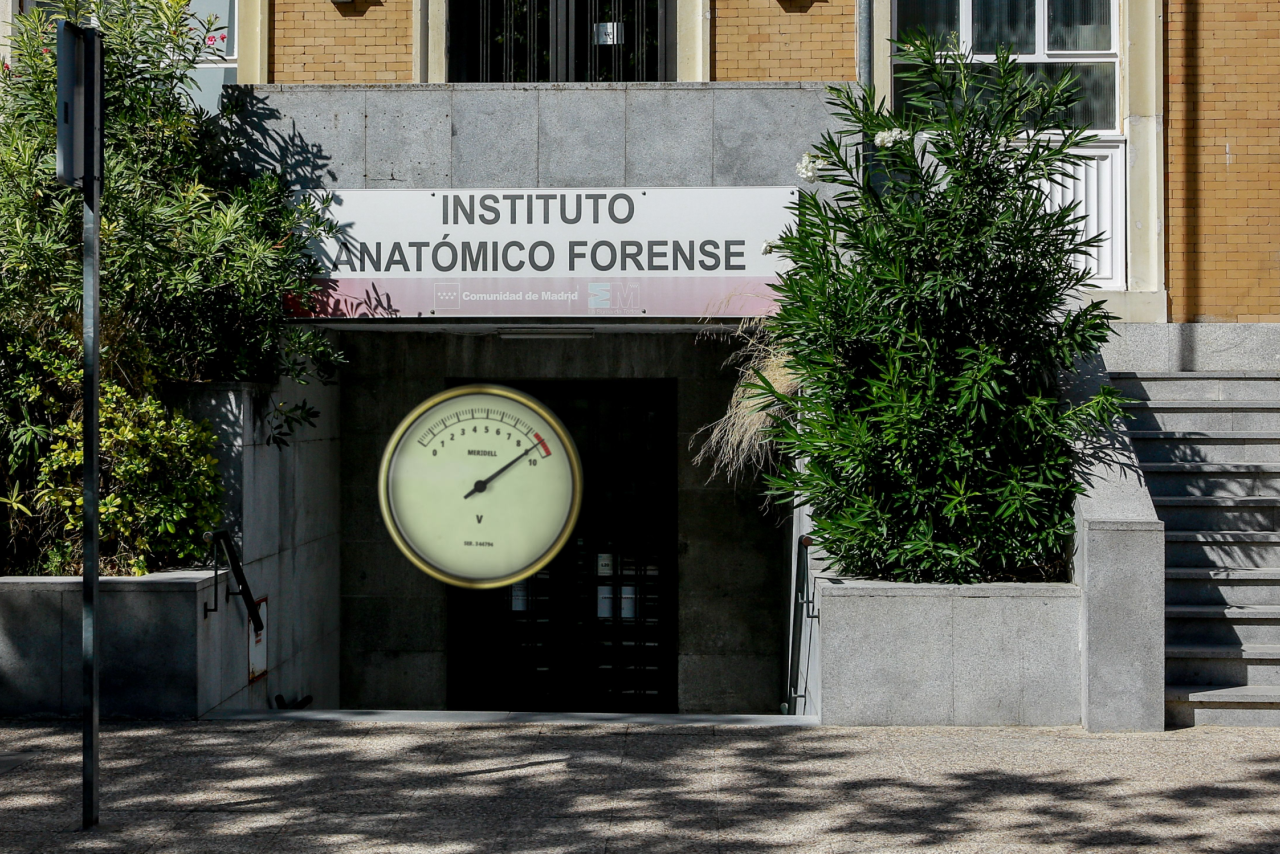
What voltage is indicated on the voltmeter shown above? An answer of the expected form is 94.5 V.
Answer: 9 V
